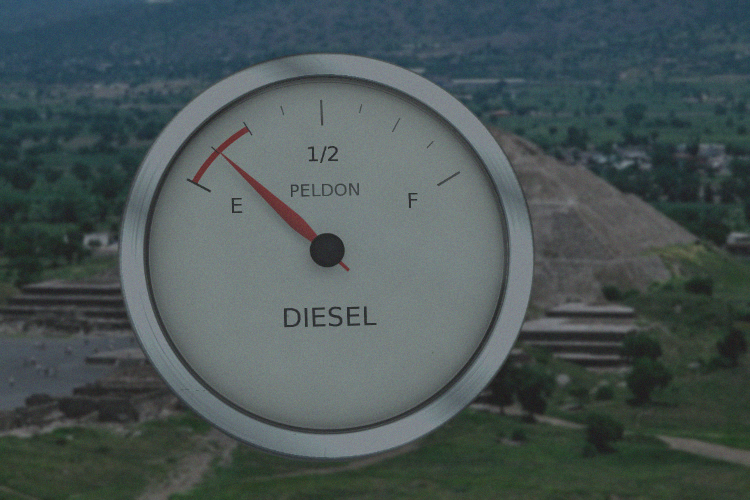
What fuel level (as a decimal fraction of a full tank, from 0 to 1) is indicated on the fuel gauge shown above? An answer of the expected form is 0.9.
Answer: 0.125
